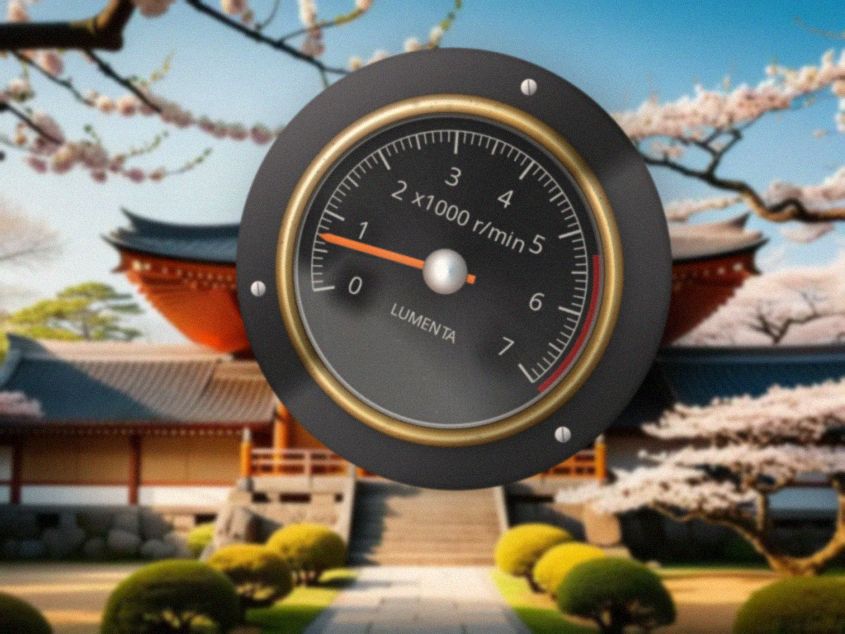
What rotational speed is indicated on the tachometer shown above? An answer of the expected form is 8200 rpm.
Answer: 700 rpm
